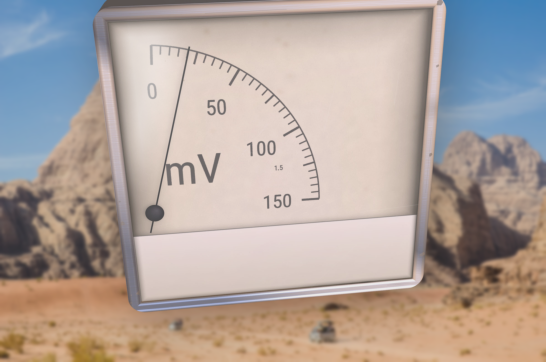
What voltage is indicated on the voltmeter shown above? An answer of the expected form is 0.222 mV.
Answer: 20 mV
